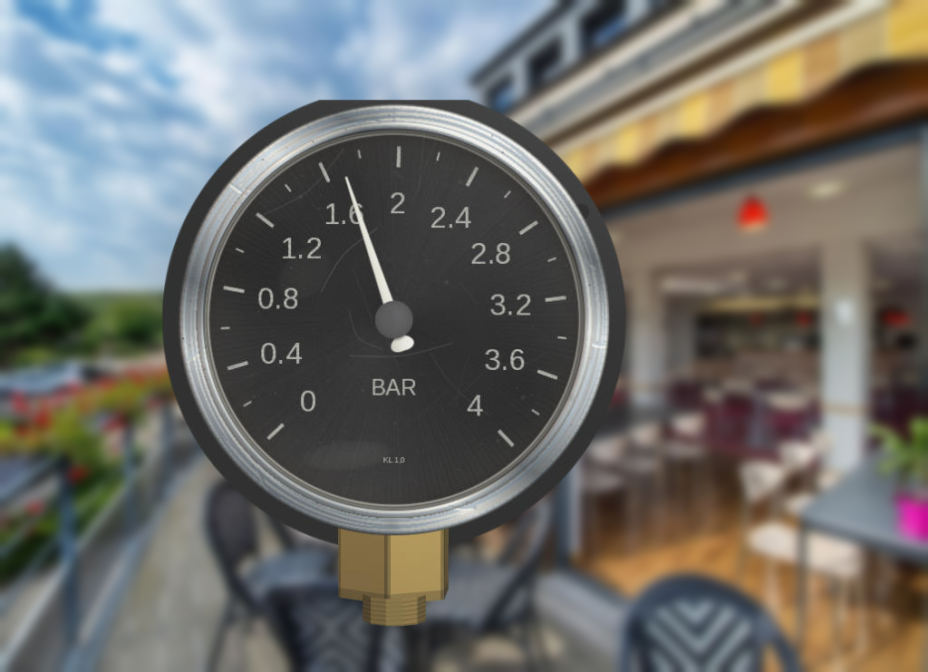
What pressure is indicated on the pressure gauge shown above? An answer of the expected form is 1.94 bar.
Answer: 1.7 bar
